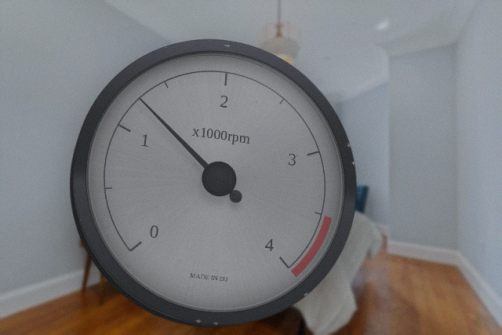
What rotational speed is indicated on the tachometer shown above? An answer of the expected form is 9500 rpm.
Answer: 1250 rpm
